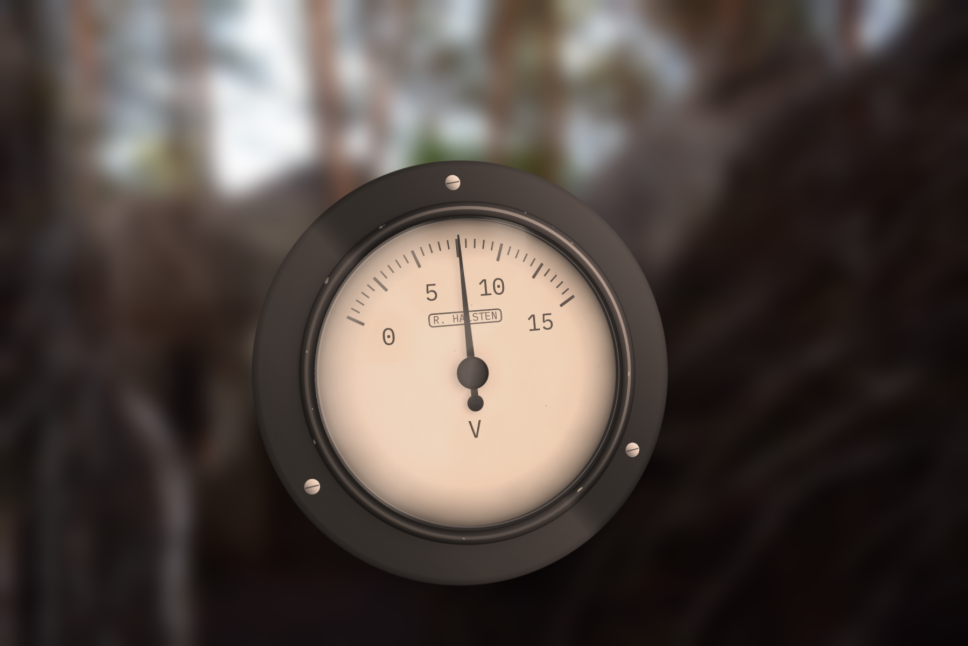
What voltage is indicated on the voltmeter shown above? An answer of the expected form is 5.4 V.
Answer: 7.5 V
